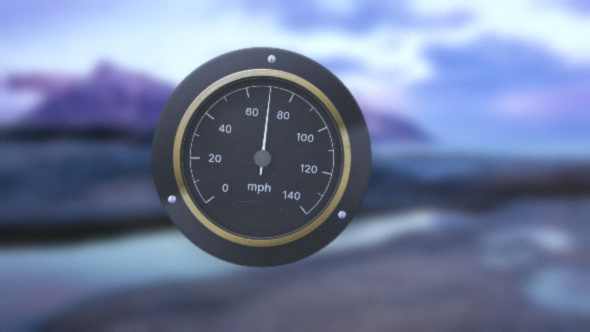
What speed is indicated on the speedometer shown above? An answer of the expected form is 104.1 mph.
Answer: 70 mph
